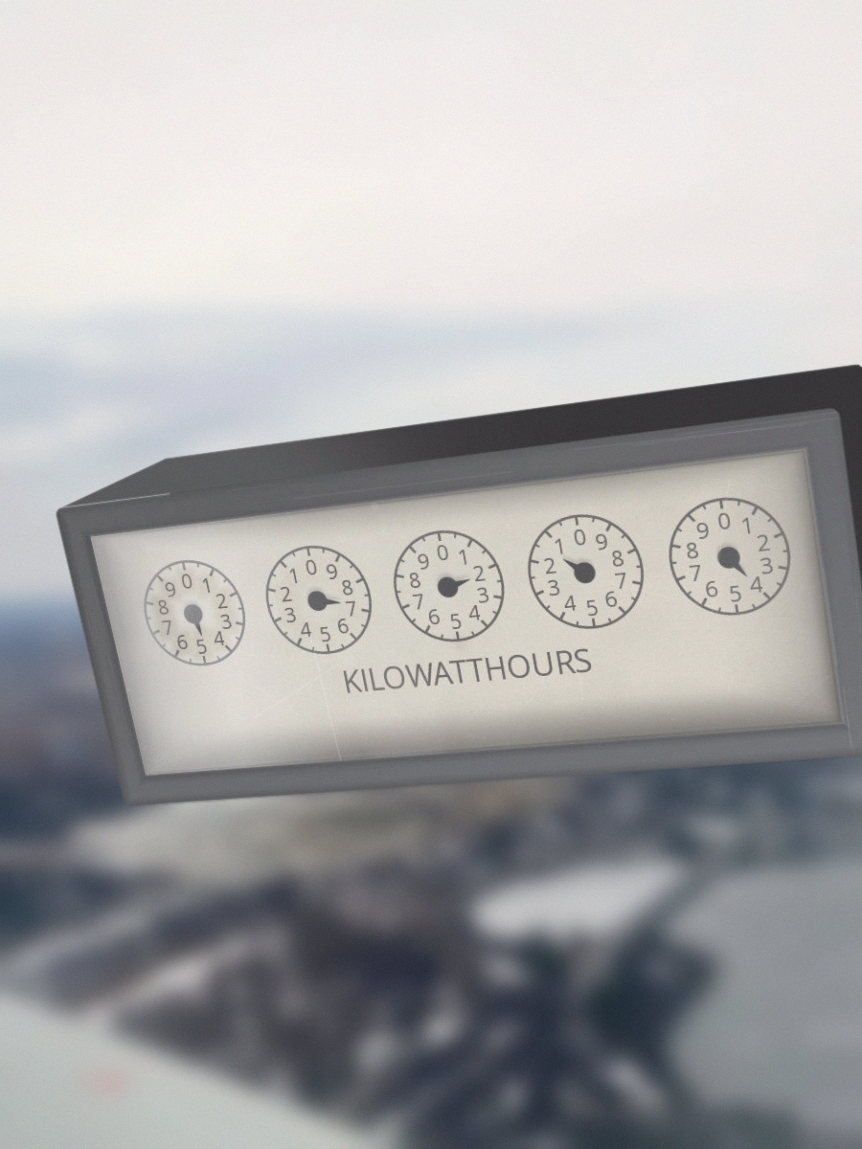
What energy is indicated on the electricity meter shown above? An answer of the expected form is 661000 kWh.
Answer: 47214 kWh
